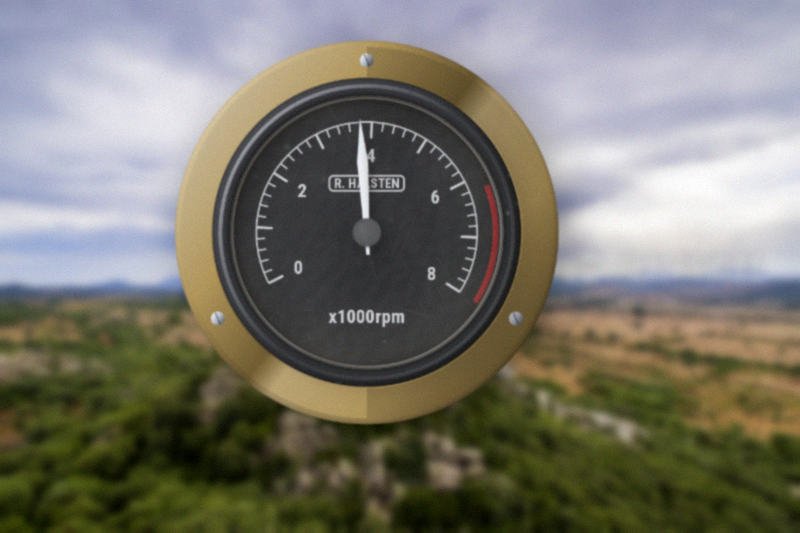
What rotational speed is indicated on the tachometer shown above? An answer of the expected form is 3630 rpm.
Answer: 3800 rpm
